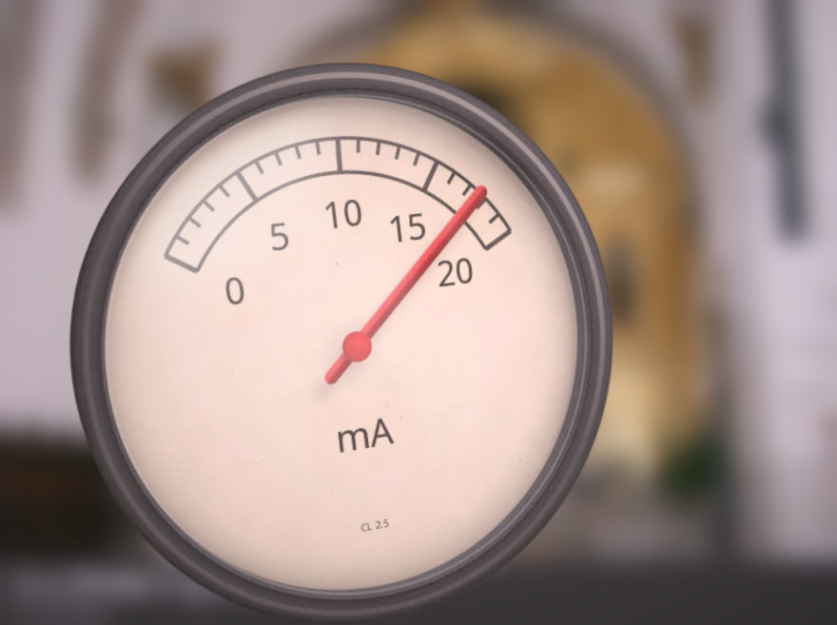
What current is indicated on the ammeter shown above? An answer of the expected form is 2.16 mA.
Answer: 17.5 mA
